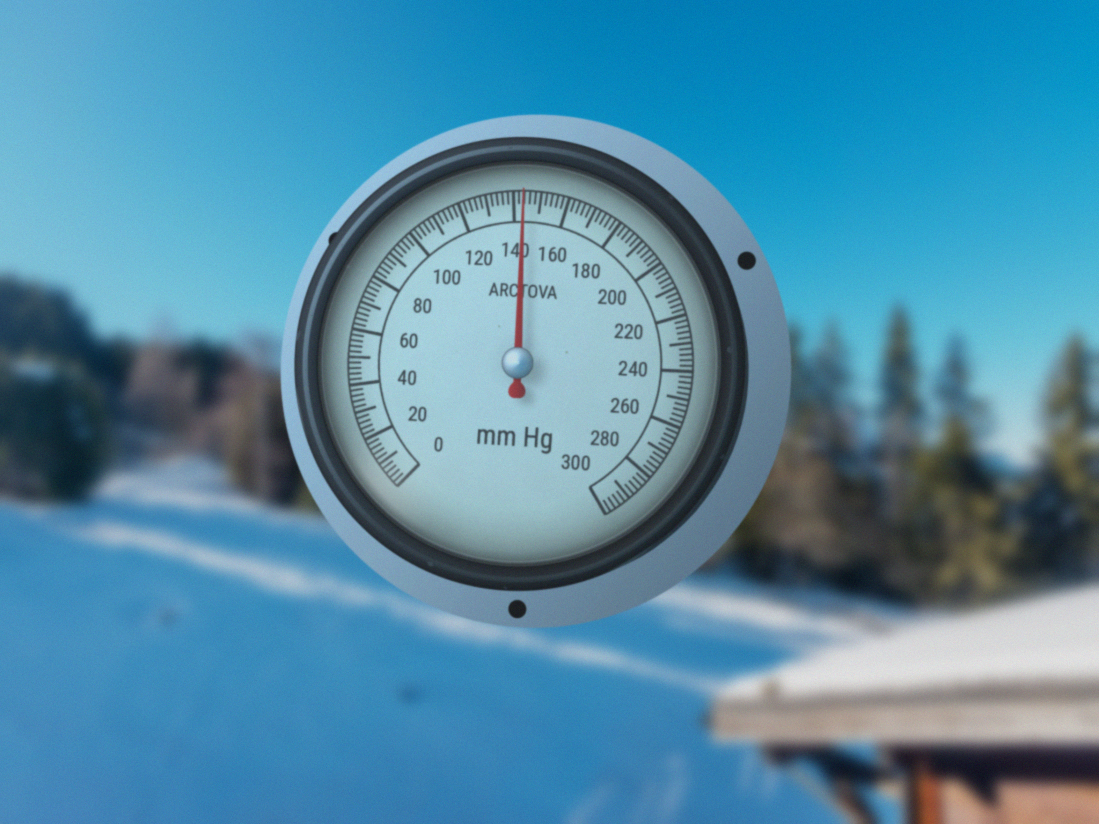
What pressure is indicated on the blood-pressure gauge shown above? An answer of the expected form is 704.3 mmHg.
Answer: 144 mmHg
